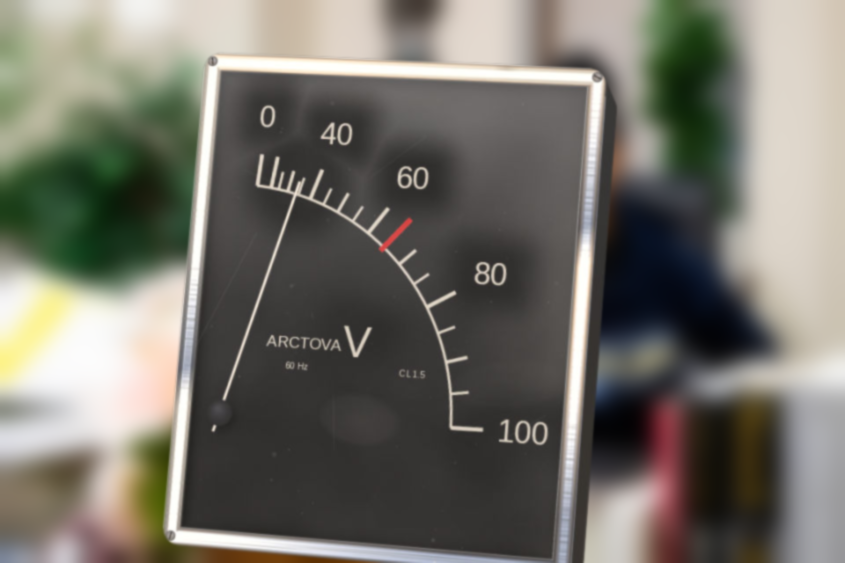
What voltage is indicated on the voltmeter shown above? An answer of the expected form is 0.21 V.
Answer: 35 V
